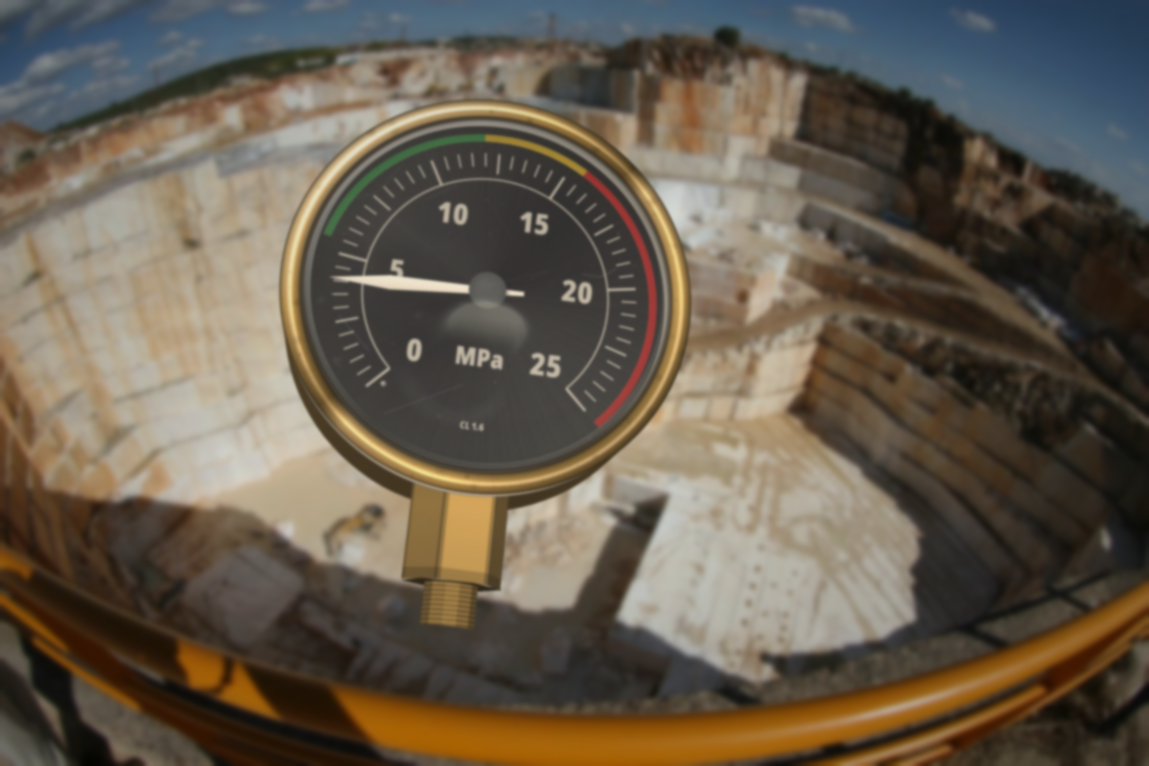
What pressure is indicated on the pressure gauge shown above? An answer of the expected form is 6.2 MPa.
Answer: 4 MPa
